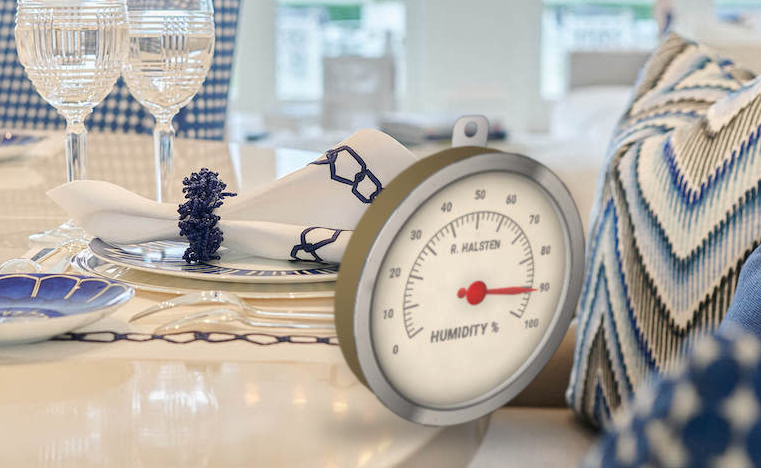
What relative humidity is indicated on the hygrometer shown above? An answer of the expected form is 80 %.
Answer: 90 %
